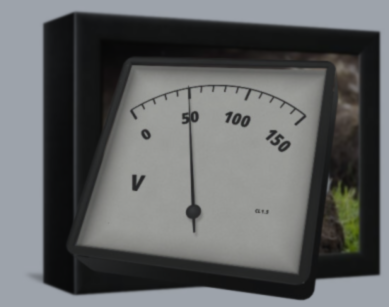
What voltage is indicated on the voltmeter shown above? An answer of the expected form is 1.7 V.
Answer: 50 V
